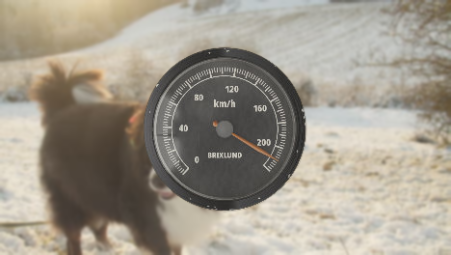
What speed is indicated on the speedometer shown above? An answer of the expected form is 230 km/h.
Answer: 210 km/h
